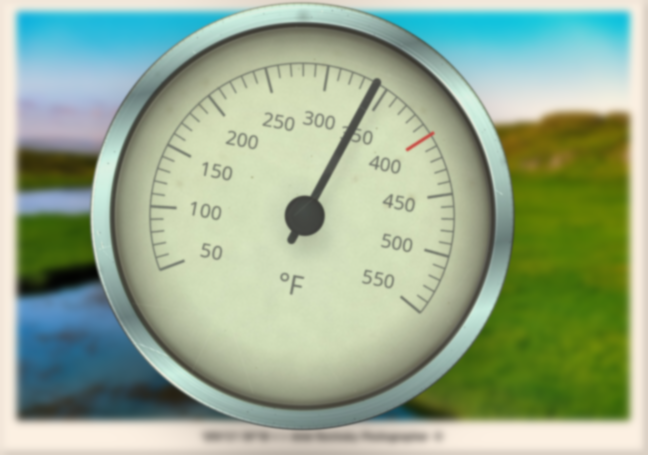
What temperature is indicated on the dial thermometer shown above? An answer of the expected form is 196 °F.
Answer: 340 °F
